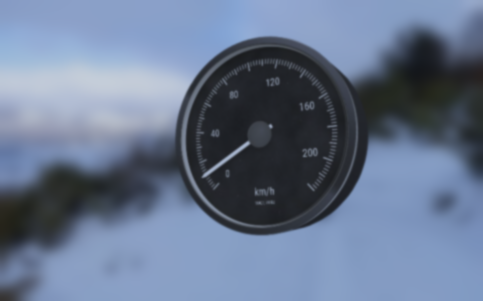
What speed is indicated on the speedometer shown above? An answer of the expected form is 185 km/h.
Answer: 10 km/h
